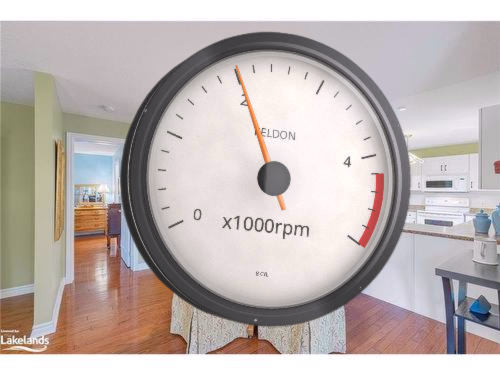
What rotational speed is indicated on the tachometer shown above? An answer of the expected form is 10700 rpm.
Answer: 2000 rpm
